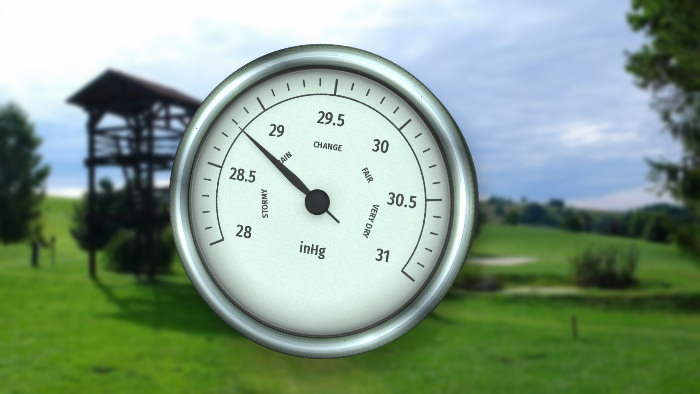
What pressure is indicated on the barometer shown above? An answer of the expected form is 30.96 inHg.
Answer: 28.8 inHg
